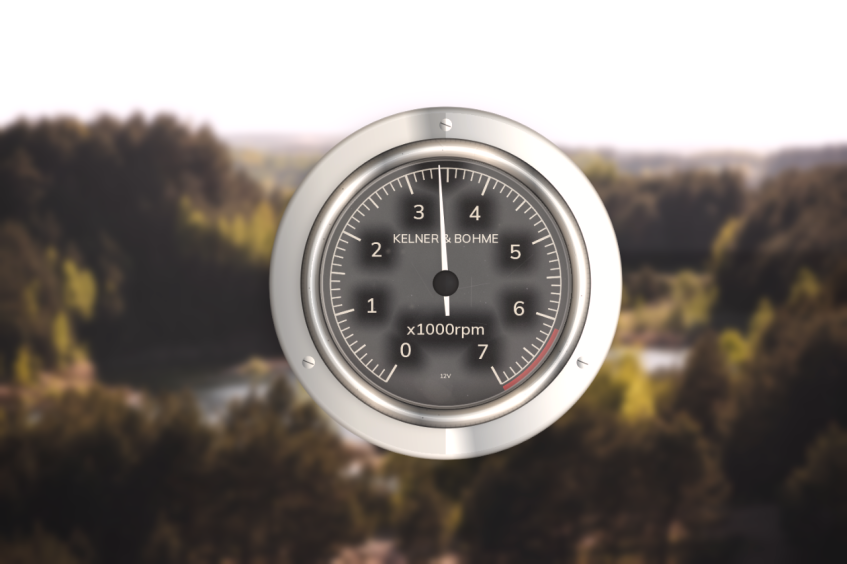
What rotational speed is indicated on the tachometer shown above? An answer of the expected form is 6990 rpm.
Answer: 3400 rpm
